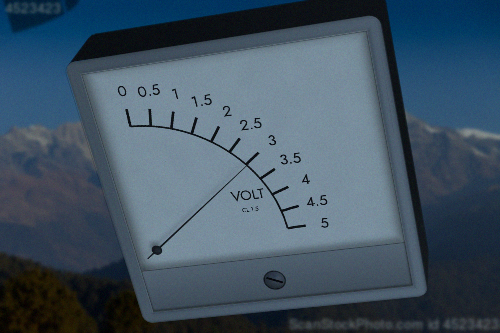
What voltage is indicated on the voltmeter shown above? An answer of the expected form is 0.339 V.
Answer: 3 V
